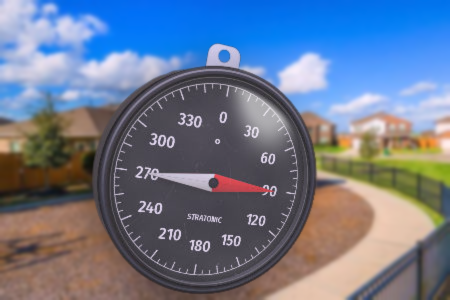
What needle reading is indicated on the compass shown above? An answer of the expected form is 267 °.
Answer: 90 °
